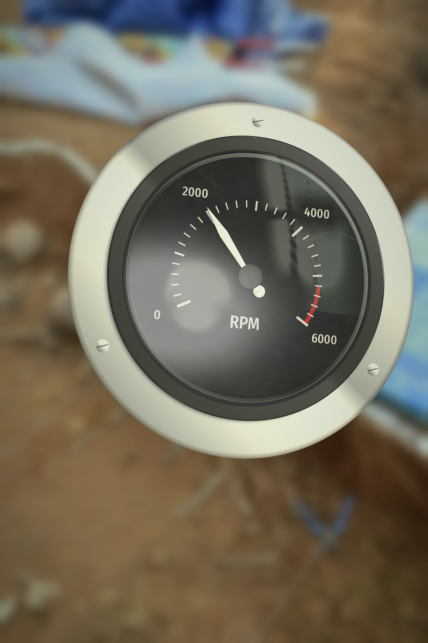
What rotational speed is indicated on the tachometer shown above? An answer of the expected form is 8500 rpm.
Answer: 2000 rpm
